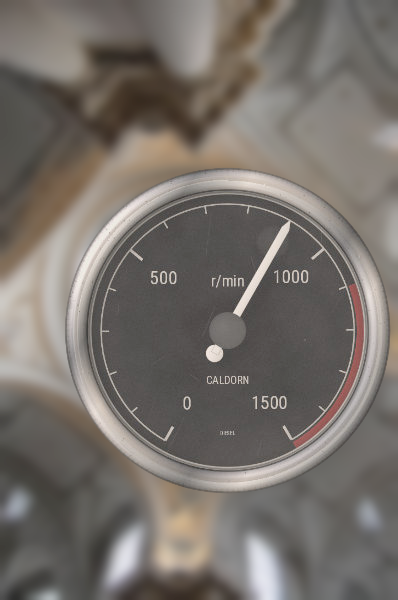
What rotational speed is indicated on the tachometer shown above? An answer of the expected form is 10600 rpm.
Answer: 900 rpm
